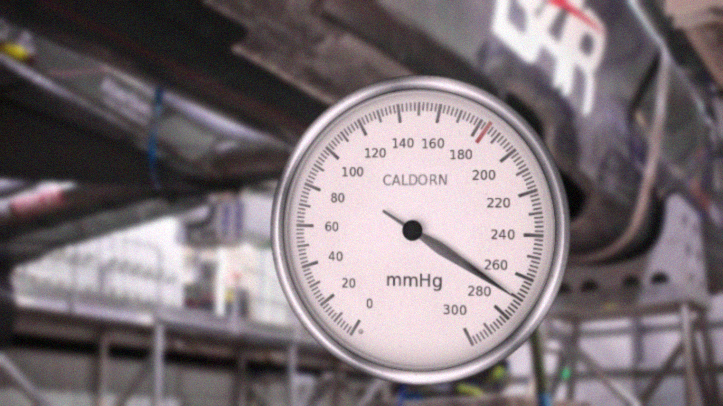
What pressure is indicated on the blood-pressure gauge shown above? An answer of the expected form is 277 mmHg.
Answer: 270 mmHg
